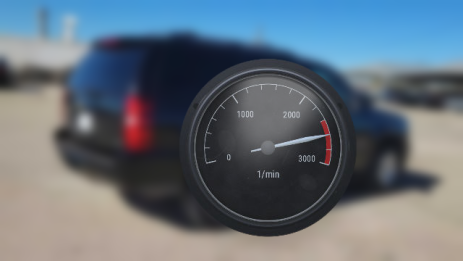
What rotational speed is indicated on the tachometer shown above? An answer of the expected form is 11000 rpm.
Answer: 2600 rpm
